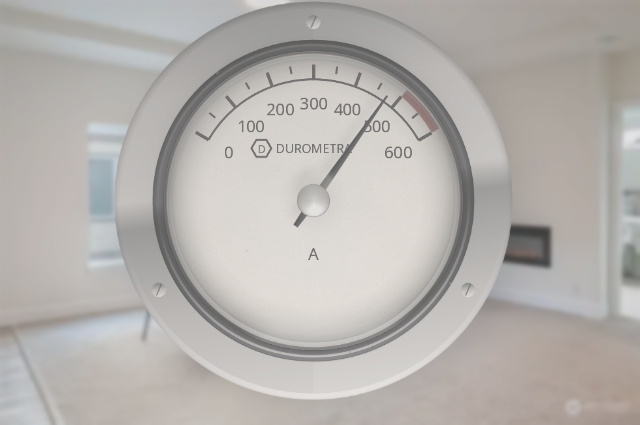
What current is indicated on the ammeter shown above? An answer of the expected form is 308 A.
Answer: 475 A
